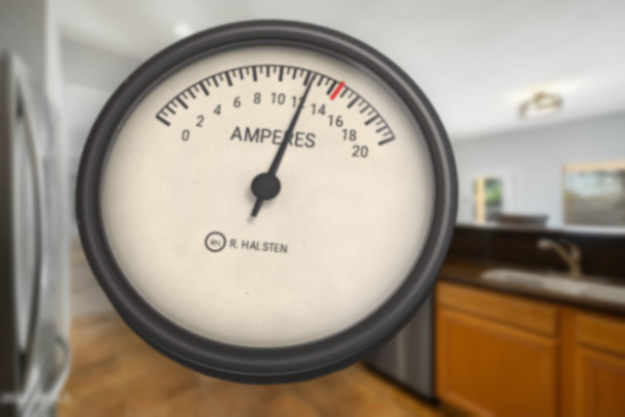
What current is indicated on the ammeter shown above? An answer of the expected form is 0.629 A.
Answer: 12.5 A
